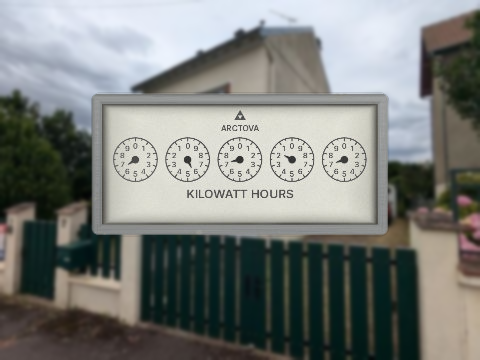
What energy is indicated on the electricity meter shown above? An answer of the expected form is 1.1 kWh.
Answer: 65717 kWh
